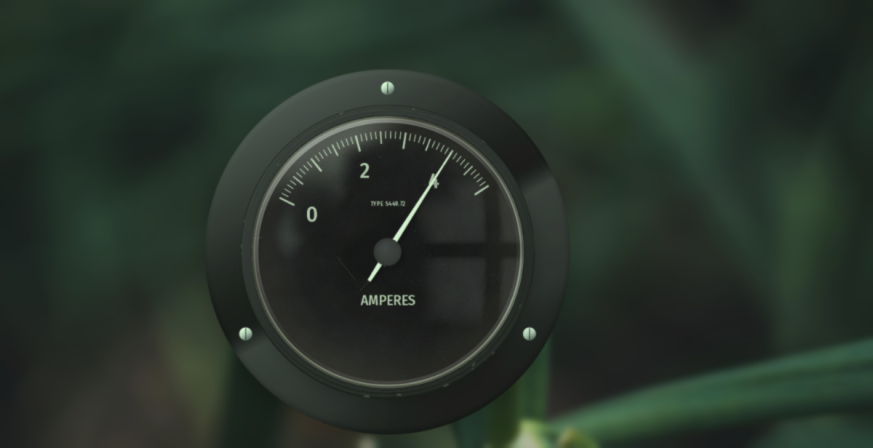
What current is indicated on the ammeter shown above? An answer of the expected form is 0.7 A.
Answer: 4 A
